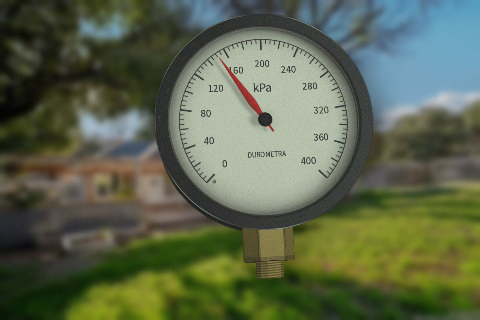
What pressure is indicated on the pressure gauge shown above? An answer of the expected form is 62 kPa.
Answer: 150 kPa
